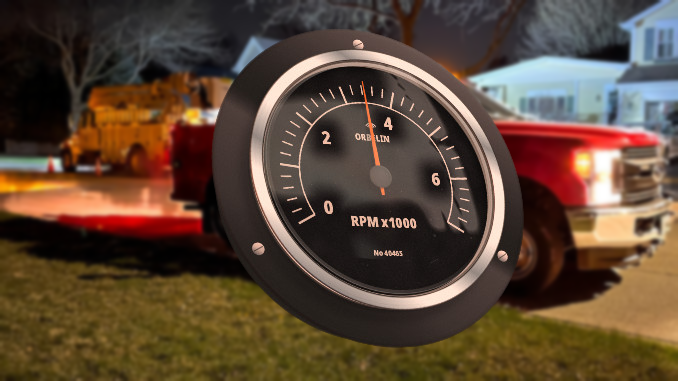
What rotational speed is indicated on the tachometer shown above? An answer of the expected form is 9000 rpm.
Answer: 3400 rpm
